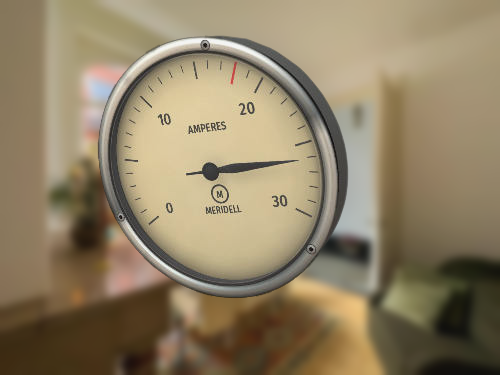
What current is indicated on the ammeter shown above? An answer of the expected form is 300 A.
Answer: 26 A
